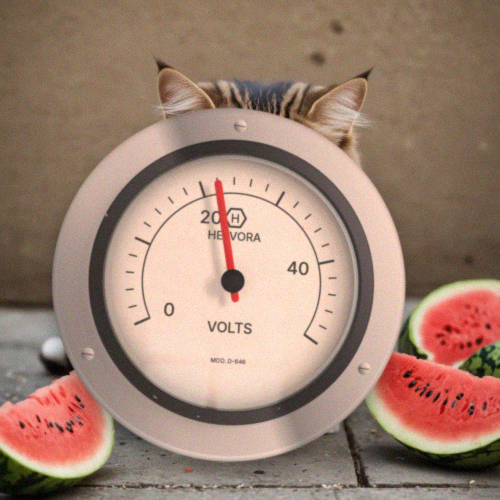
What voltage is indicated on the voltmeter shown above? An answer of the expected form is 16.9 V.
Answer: 22 V
